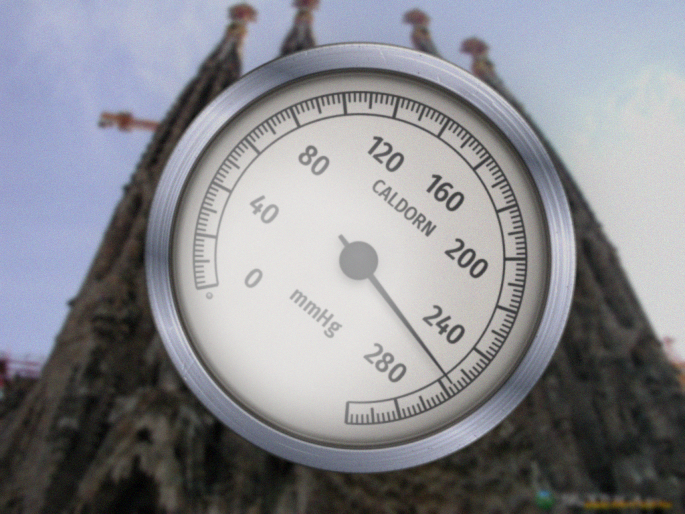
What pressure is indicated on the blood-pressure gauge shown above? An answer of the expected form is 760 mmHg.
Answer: 256 mmHg
